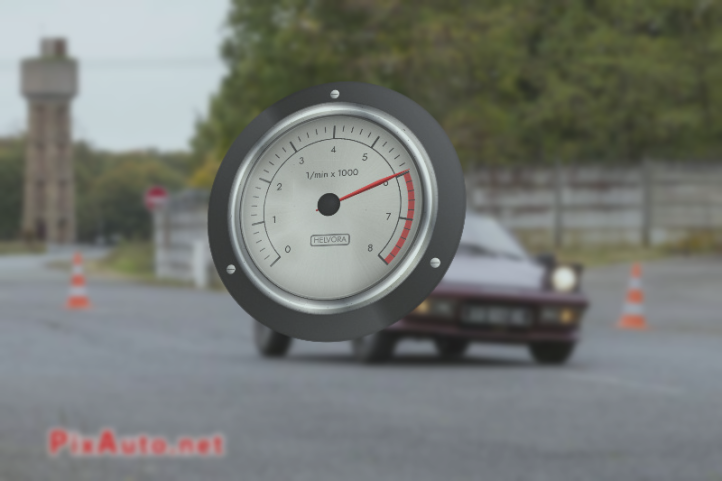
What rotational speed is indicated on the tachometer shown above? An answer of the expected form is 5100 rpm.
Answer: 6000 rpm
